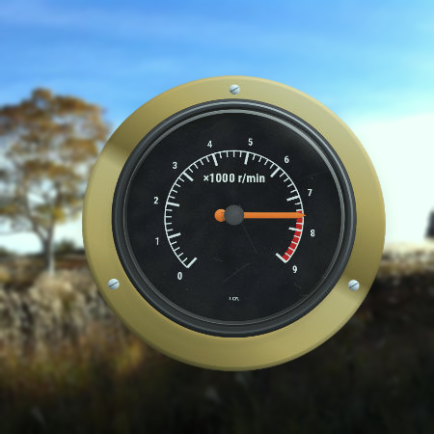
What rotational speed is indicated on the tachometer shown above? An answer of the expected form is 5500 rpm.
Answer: 7600 rpm
